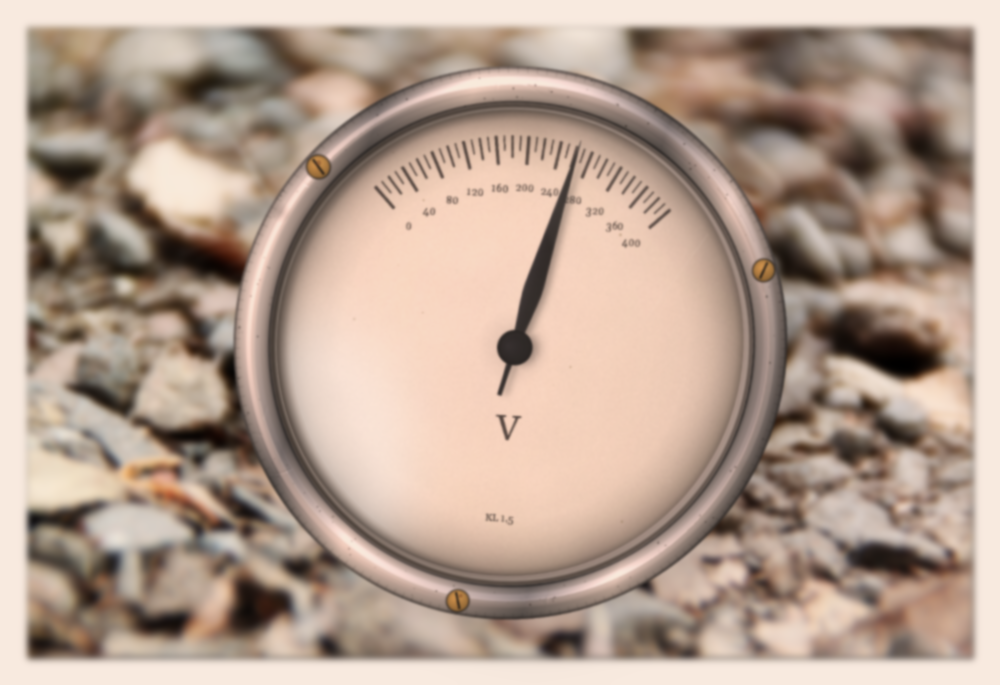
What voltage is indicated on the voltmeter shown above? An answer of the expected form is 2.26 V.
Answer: 260 V
